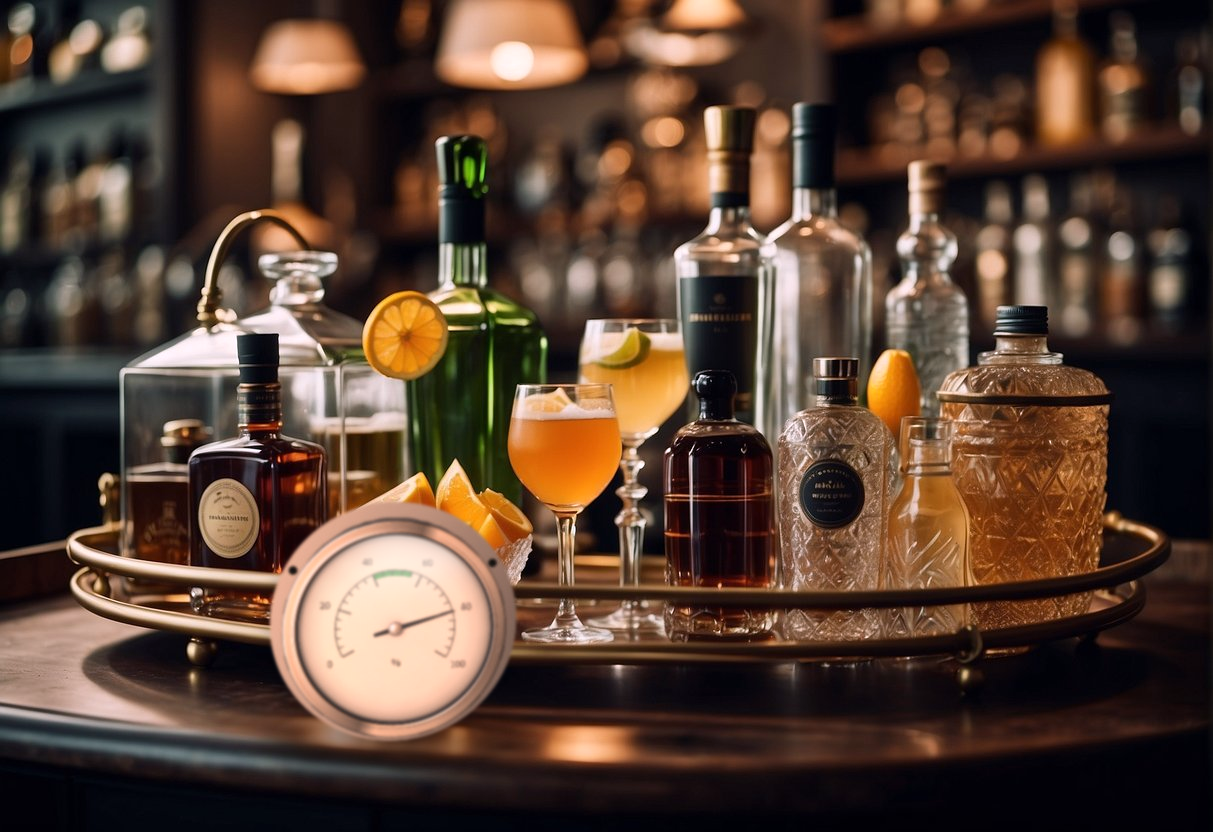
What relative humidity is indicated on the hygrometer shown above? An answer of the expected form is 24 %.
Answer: 80 %
